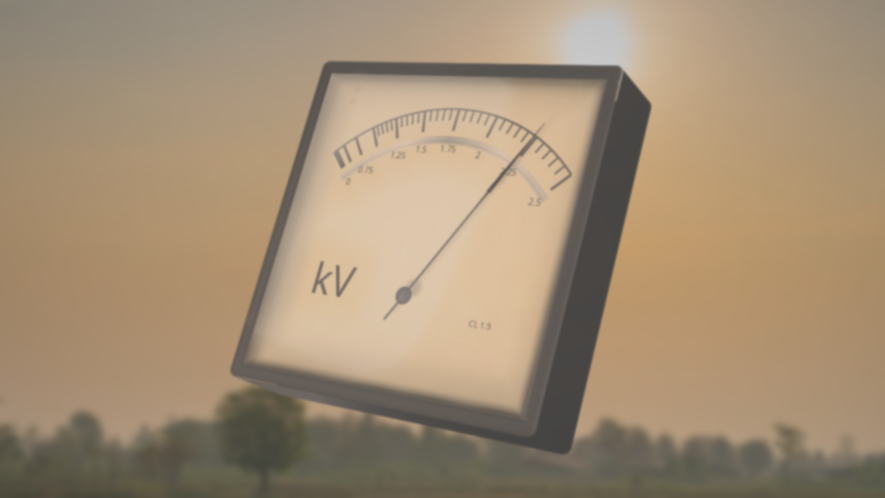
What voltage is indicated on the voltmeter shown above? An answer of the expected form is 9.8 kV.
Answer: 2.25 kV
